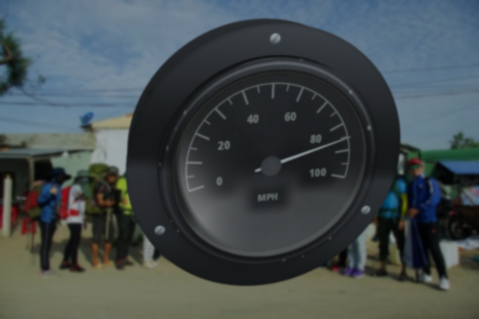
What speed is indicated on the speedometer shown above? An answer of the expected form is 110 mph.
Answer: 85 mph
